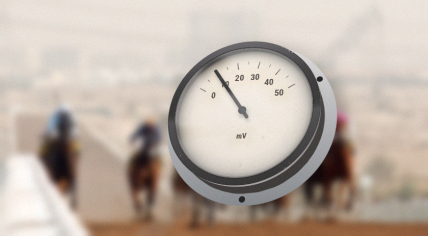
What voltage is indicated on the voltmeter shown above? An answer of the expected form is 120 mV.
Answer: 10 mV
